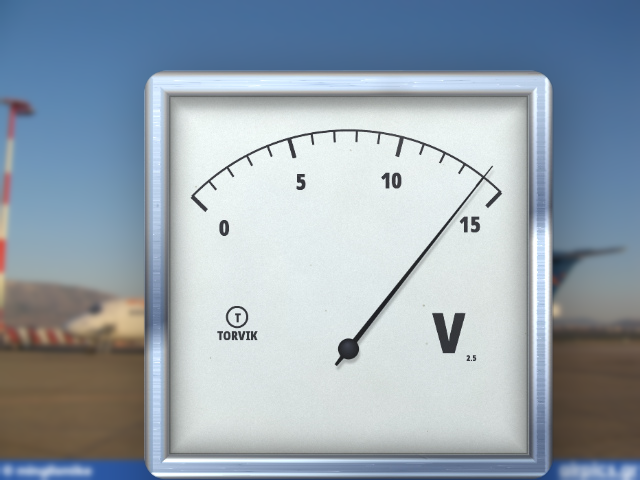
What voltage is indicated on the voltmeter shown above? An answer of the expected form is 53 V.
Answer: 14 V
